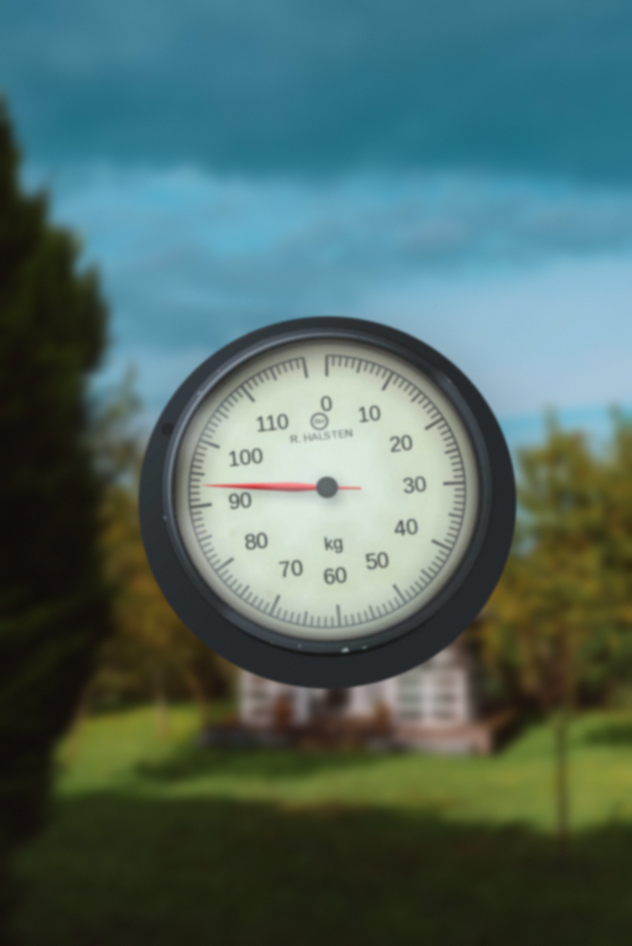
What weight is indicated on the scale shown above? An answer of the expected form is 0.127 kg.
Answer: 93 kg
